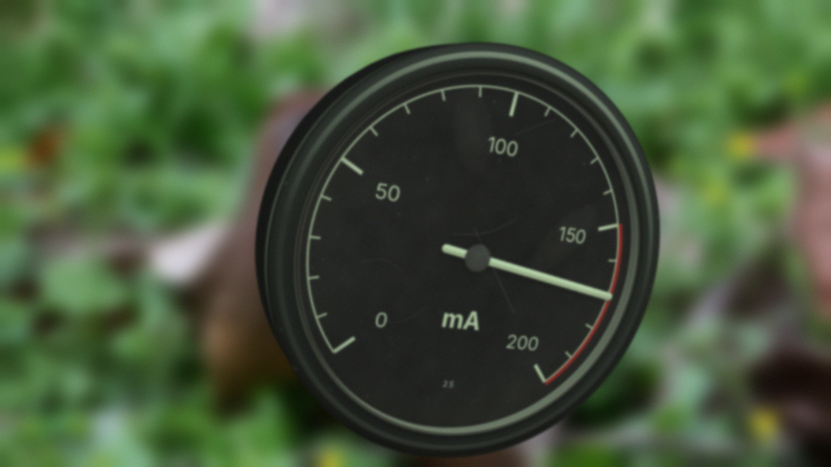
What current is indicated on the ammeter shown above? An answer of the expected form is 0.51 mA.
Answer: 170 mA
